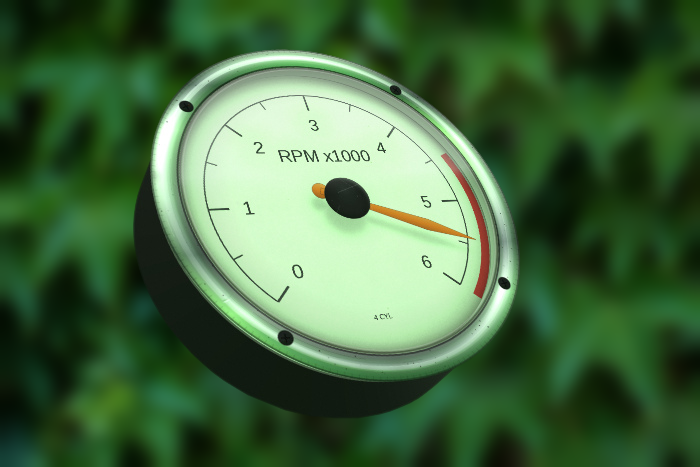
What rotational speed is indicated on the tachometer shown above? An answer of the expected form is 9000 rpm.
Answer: 5500 rpm
